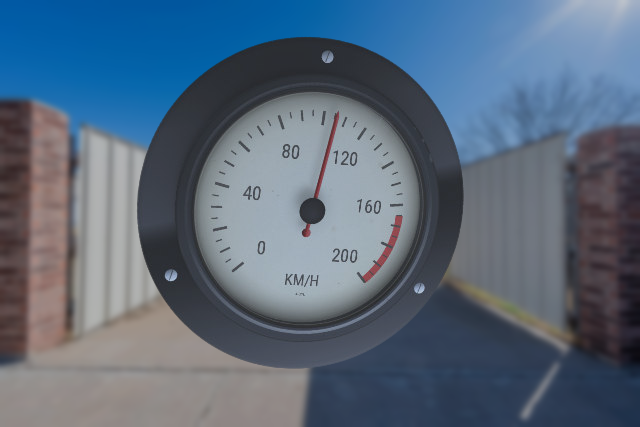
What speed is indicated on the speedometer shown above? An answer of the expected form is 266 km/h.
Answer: 105 km/h
